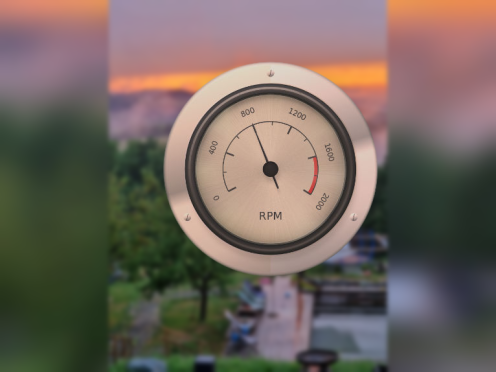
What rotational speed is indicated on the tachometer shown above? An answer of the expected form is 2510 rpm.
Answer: 800 rpm
